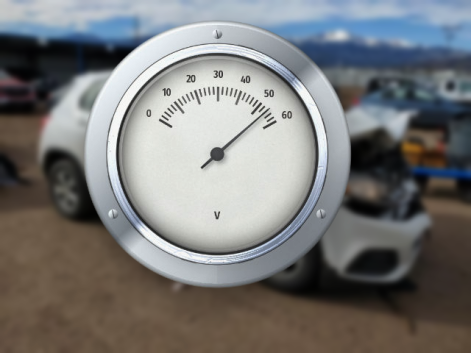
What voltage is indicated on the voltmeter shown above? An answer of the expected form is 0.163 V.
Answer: 54 V
